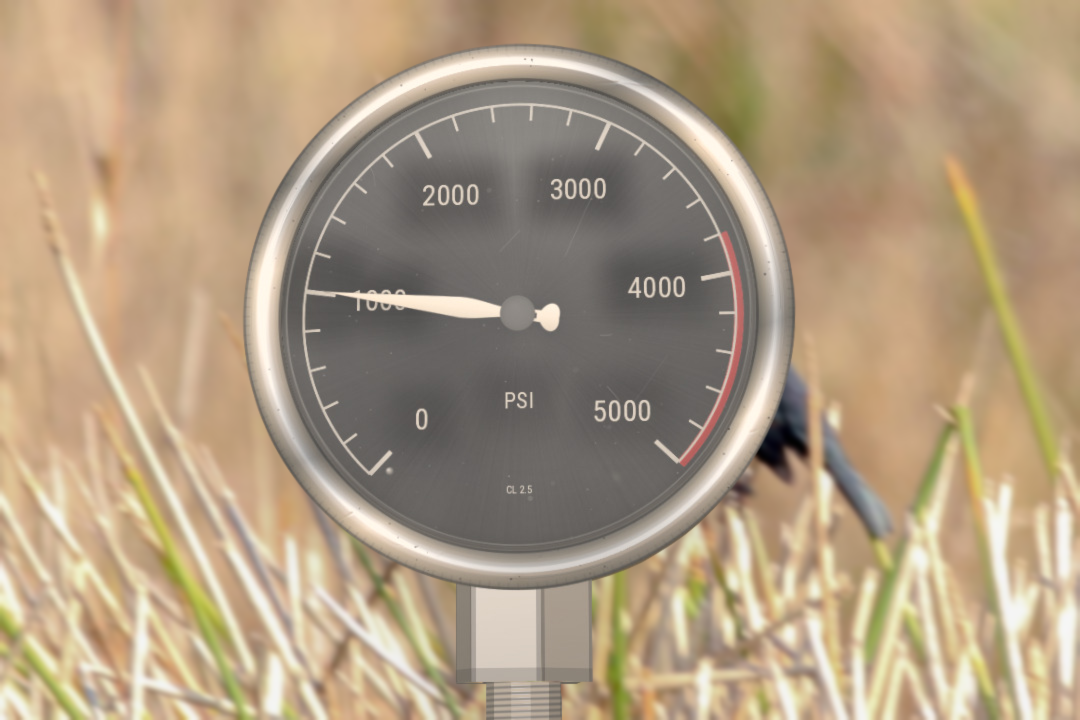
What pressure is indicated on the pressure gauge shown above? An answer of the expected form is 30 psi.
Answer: 1000 psi
